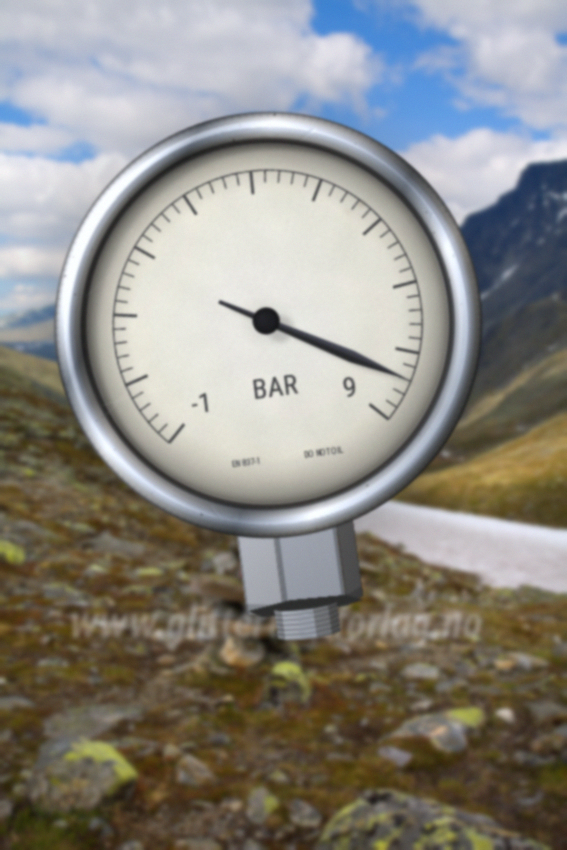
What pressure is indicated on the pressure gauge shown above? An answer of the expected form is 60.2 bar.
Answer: 8.4 bar
